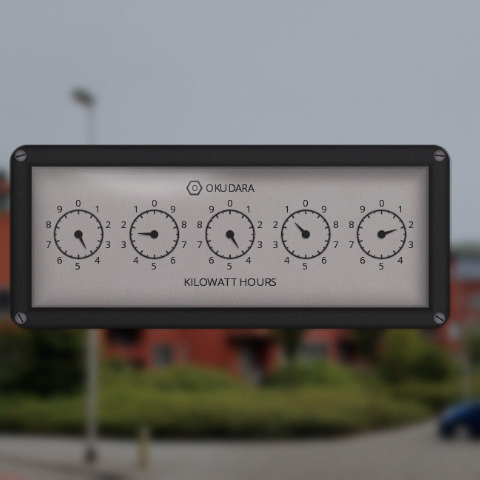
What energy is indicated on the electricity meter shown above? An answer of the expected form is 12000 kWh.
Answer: 42412 kWh
